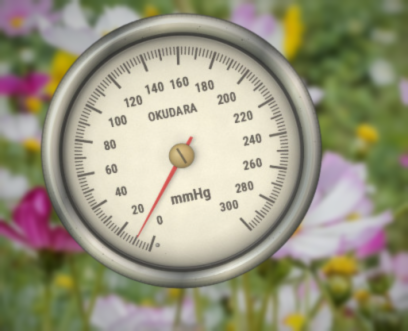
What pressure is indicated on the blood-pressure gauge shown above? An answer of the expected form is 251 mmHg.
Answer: 10 mmHg
